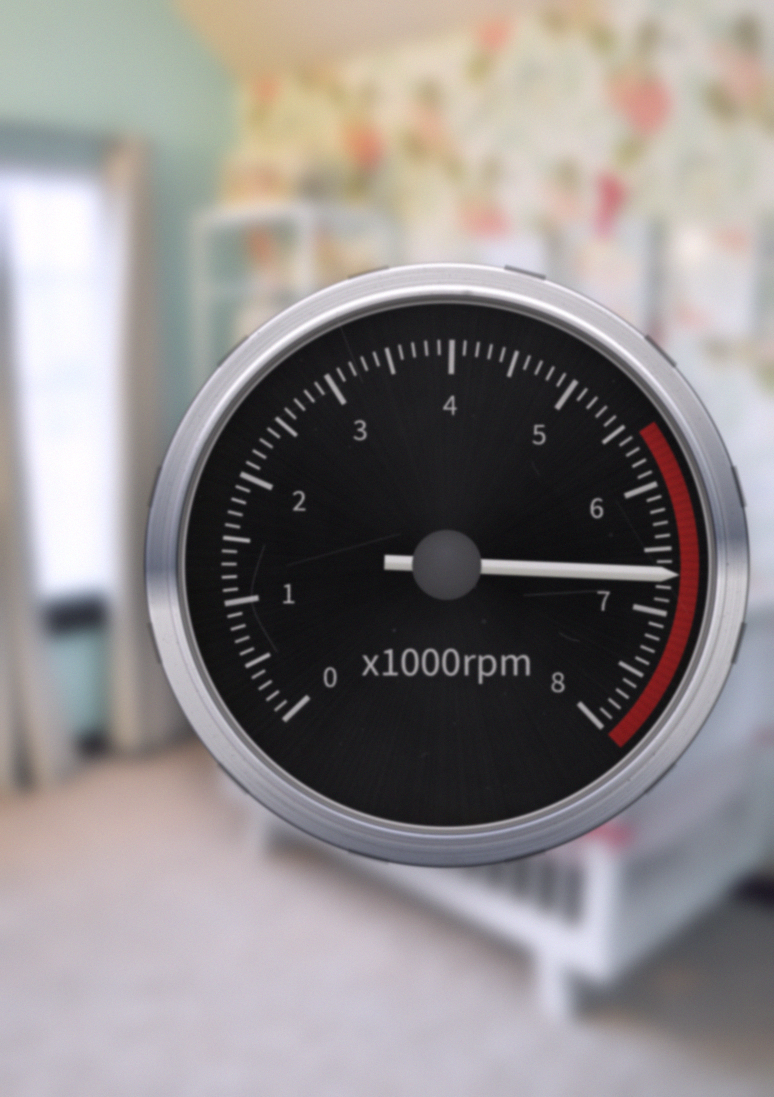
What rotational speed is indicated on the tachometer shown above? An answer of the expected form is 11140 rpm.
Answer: 6700 rpm
